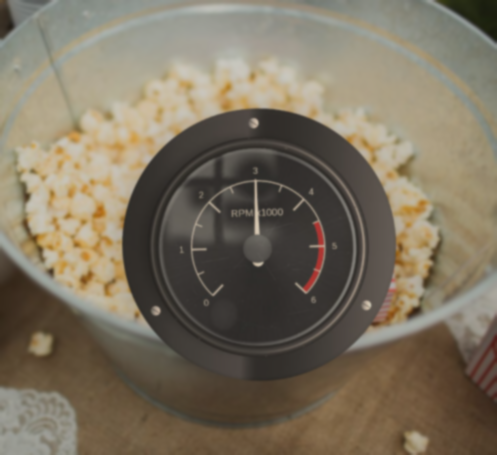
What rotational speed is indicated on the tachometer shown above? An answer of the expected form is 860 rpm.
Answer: 3000 rpm
